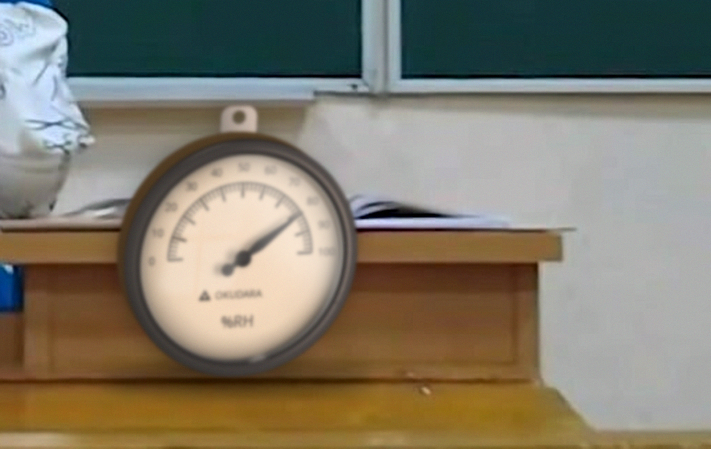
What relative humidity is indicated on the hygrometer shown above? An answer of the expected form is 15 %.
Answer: 80 %
